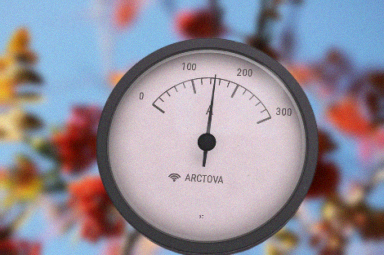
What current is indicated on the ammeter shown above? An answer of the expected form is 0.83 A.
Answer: 150 A
